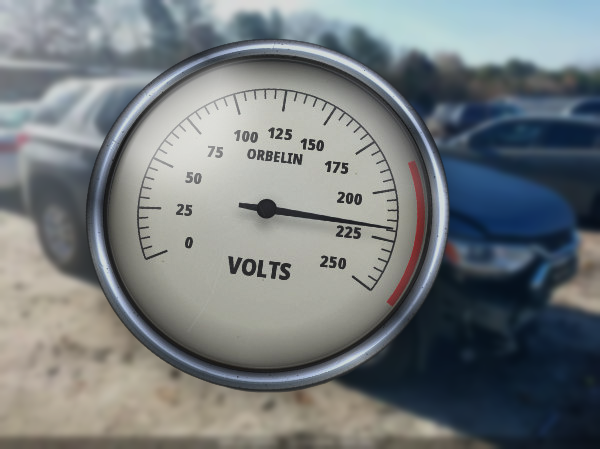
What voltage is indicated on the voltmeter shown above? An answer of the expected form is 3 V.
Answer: 220 V
